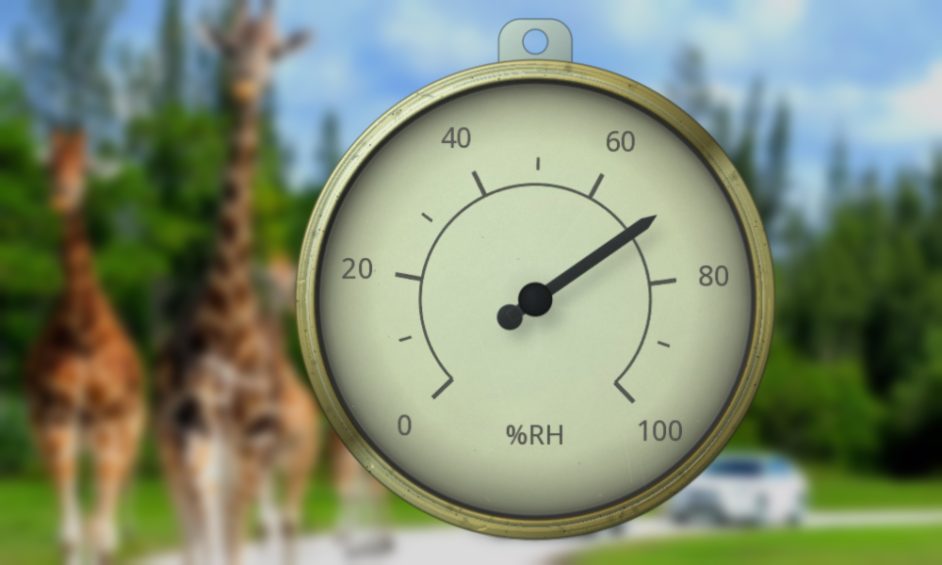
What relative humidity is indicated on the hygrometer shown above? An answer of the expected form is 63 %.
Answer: 70 %
